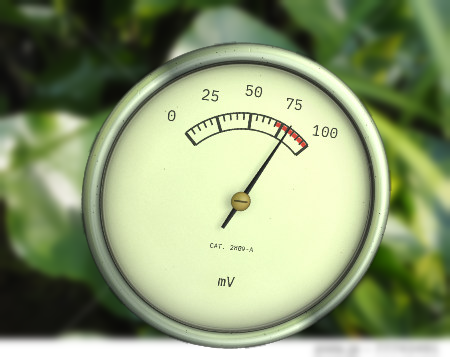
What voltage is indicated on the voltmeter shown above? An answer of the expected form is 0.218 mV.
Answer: 80 mV
